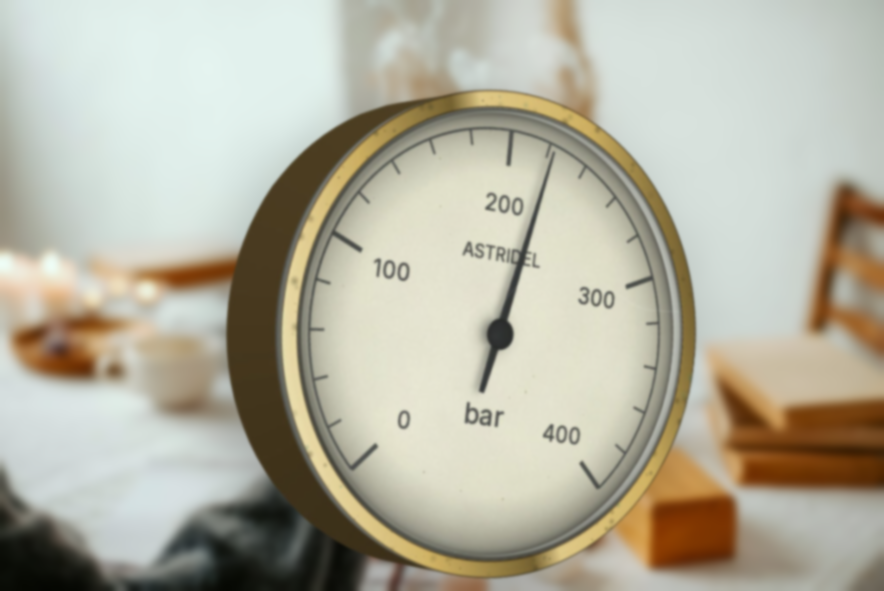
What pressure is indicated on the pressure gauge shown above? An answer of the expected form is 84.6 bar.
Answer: 220 bar
